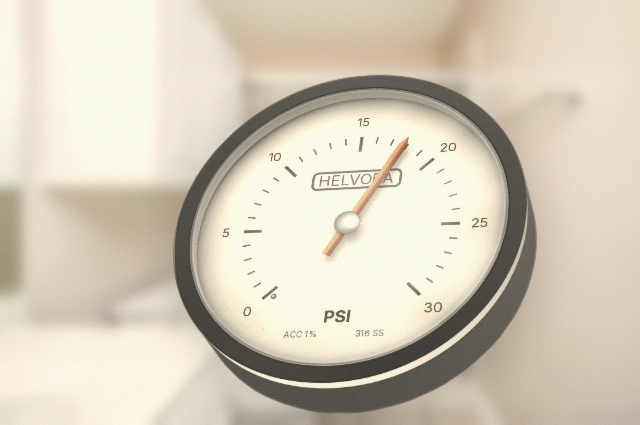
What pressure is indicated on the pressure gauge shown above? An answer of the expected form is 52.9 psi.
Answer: 18 psi
